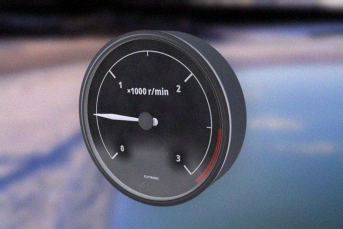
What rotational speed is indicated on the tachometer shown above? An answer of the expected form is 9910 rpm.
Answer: 500 rpm
